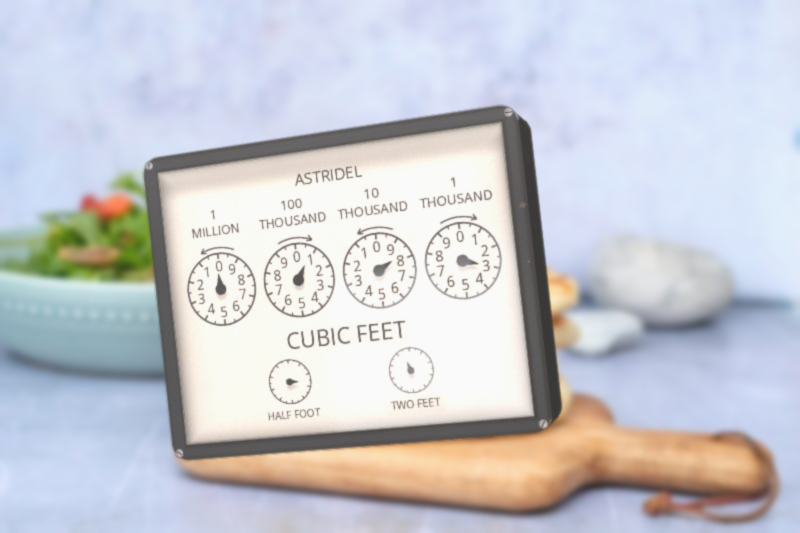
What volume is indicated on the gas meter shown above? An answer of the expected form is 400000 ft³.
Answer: 8300 ft³
